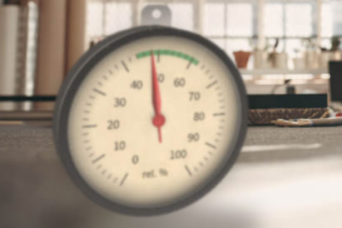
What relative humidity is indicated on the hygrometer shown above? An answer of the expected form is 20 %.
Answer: 48 %
